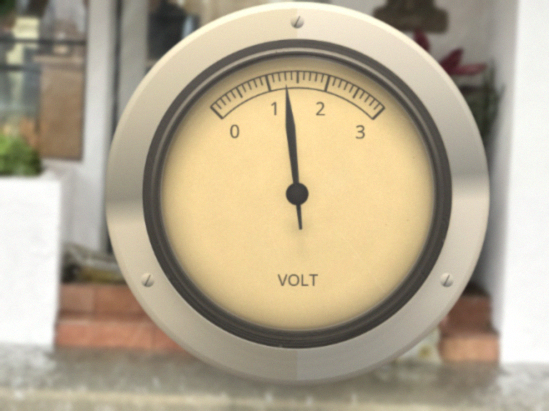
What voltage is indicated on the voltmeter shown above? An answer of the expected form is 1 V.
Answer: 1.3 V
